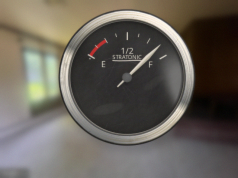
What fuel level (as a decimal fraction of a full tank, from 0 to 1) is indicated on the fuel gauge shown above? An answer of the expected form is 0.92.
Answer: 0.875
